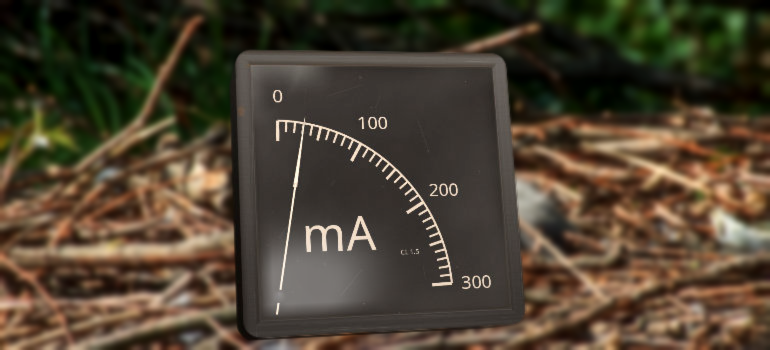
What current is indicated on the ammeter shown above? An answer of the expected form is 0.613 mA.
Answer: 30 mA
